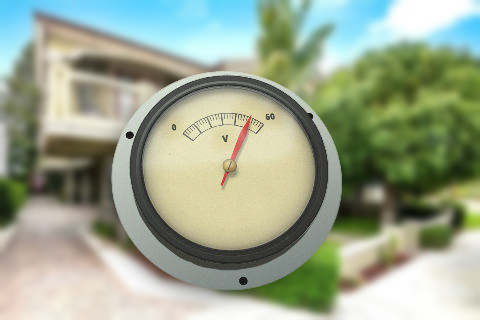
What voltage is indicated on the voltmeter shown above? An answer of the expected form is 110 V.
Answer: 50 V
